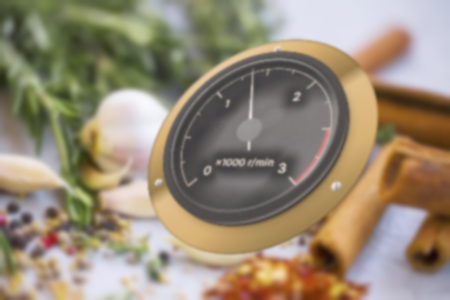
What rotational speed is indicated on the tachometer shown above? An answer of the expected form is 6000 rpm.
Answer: 1375 rpm
